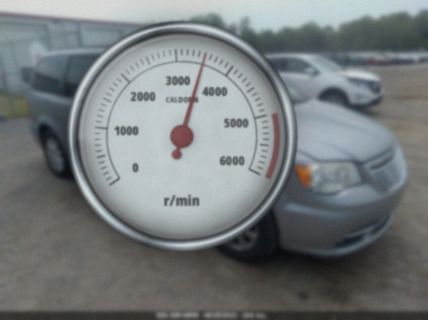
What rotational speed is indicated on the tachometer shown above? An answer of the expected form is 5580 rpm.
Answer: 3500 rpm
